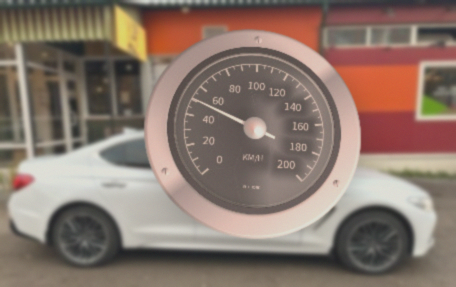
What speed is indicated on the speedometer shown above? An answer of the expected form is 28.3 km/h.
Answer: 50 km/h
